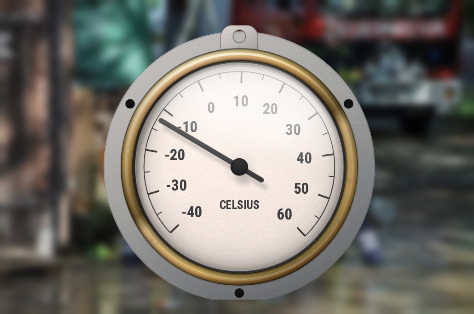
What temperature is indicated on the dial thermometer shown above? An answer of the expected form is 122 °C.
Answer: -12.5 °C
